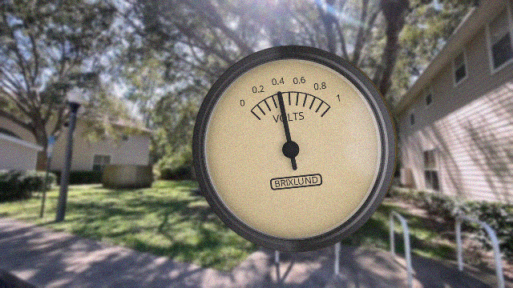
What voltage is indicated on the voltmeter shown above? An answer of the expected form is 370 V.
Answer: 0.4 V
